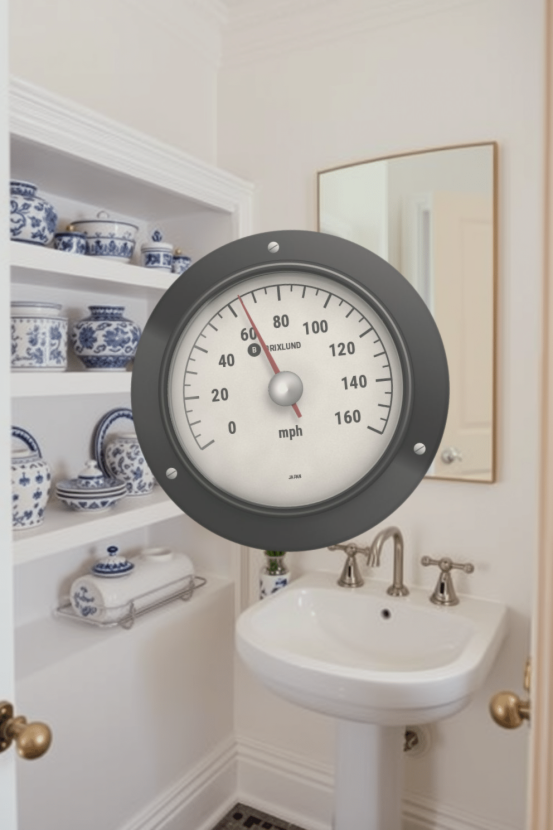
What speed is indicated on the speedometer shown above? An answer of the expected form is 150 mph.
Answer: 65 mph
